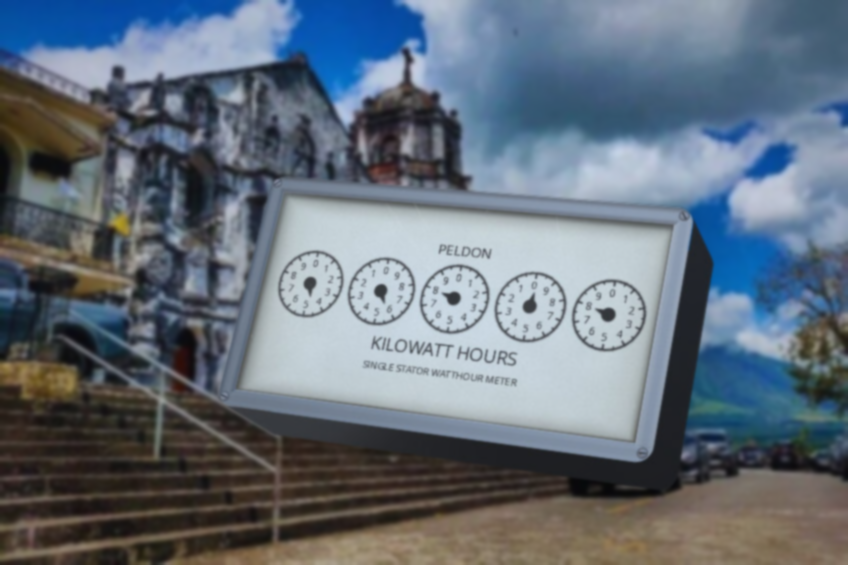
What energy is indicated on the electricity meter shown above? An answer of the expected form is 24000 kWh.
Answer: 45798 kWh
